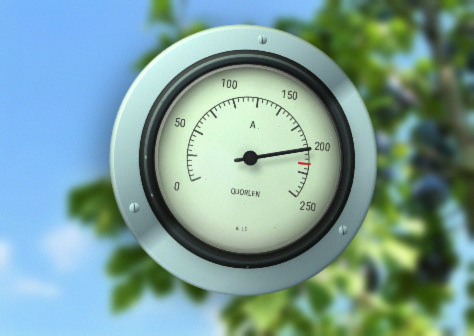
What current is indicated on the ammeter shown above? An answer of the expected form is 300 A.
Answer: 200 A
